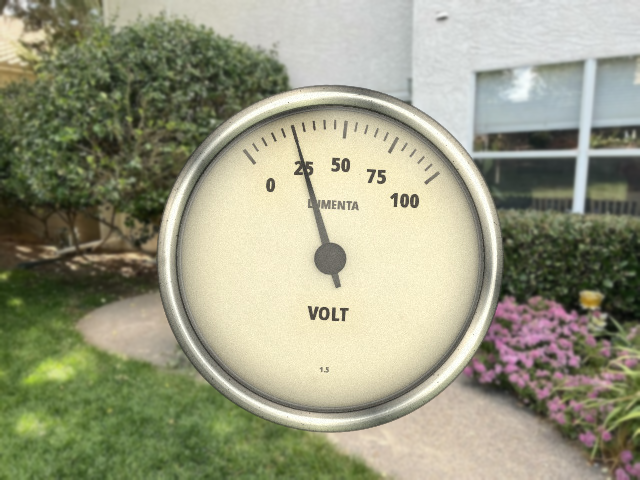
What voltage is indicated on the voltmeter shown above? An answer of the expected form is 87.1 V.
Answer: 25 V
